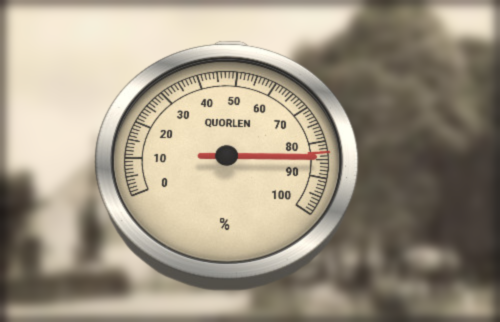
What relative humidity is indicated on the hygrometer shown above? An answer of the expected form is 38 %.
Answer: 85 %
